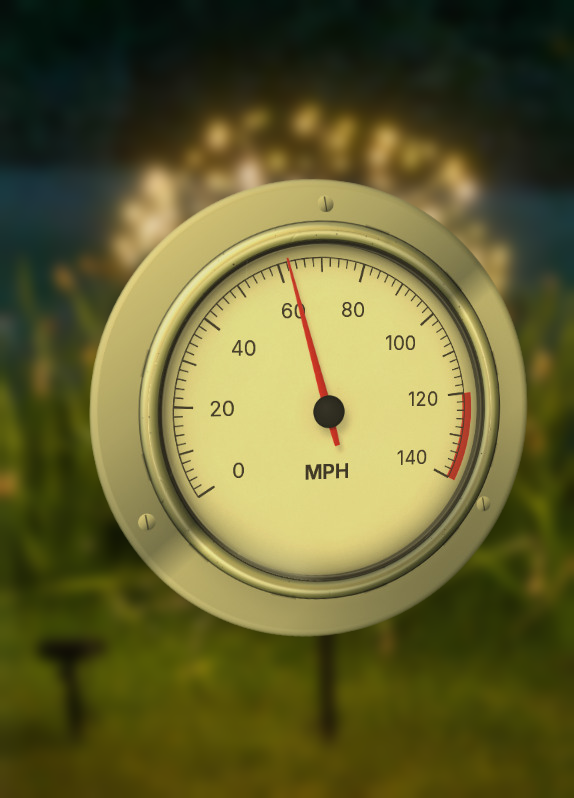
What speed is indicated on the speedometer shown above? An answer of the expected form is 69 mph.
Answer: 62 mph
